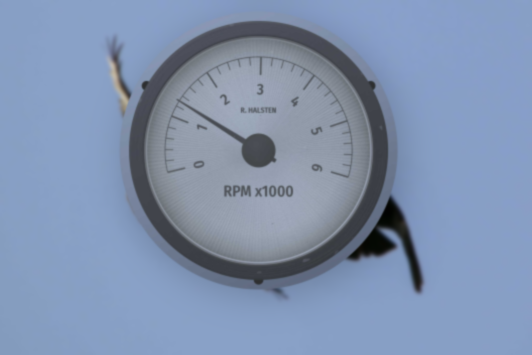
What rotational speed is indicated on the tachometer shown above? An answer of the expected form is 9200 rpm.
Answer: 1300 rpm
